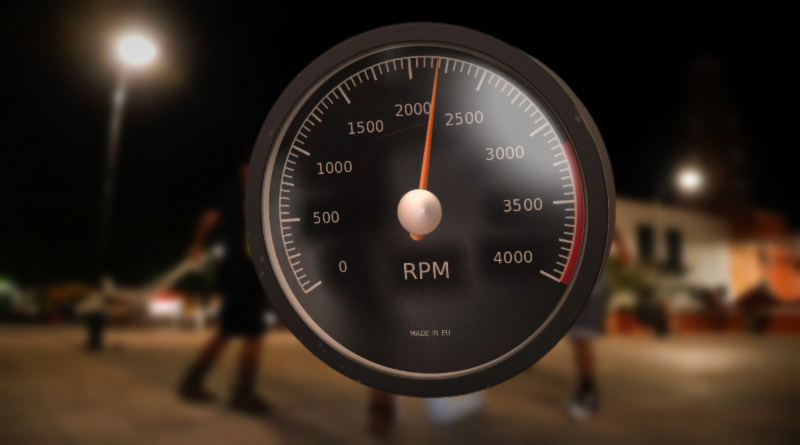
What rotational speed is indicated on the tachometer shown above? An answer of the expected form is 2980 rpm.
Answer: 2200 rpm
